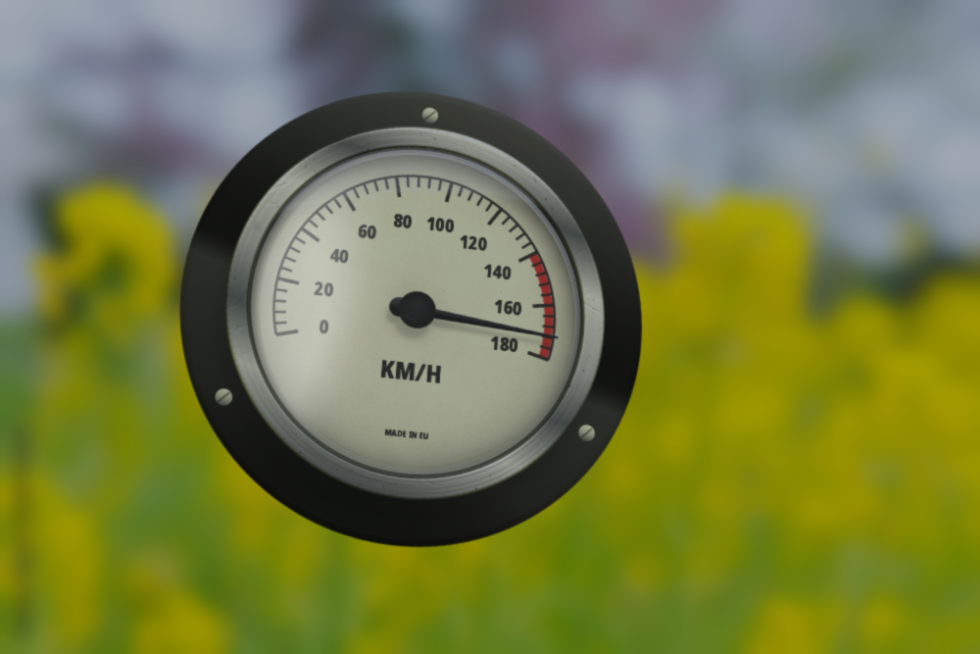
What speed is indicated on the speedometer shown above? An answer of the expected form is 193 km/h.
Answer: 172 km/h
